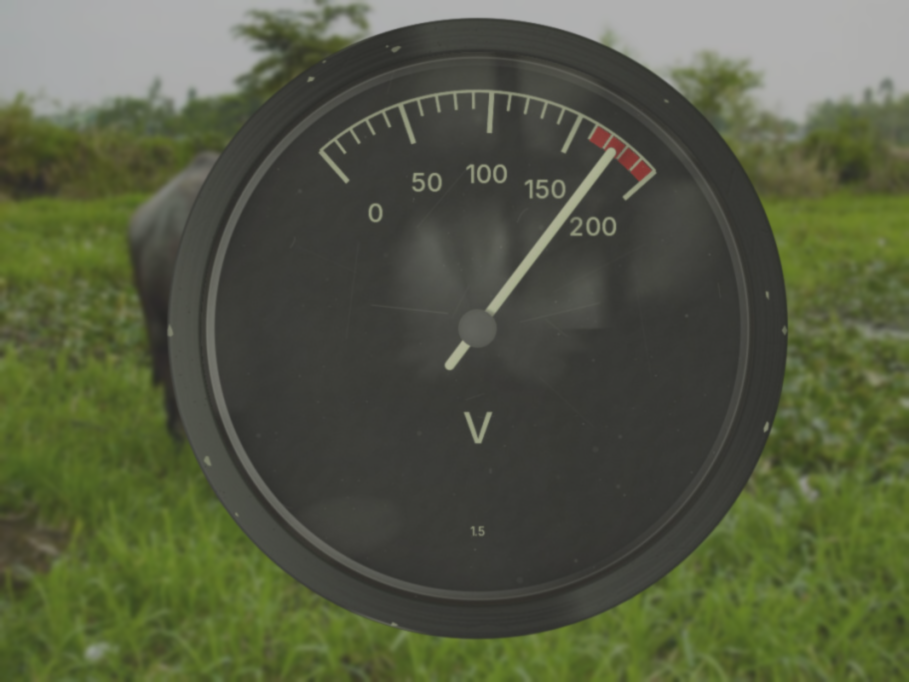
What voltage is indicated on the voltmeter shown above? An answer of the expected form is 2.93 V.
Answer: 175 V
